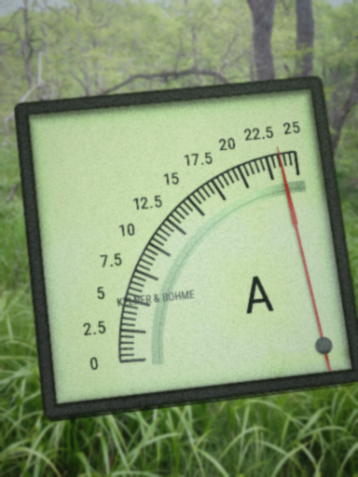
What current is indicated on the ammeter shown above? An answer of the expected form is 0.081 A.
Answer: 23.5 A
